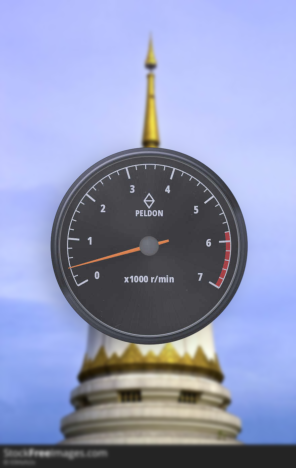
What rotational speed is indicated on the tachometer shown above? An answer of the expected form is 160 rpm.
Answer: 400 rpm
